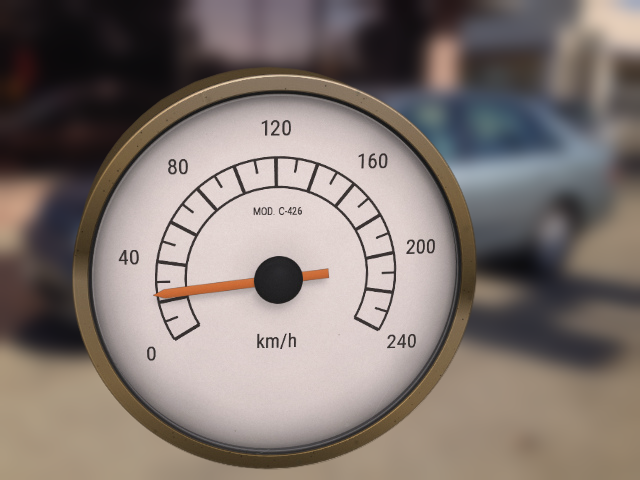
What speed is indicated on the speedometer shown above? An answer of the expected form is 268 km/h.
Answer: 25 km/h
